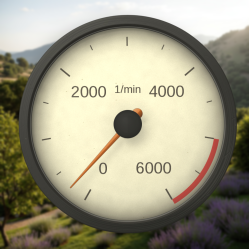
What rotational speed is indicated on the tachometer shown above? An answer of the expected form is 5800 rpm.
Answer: 250 rpm
